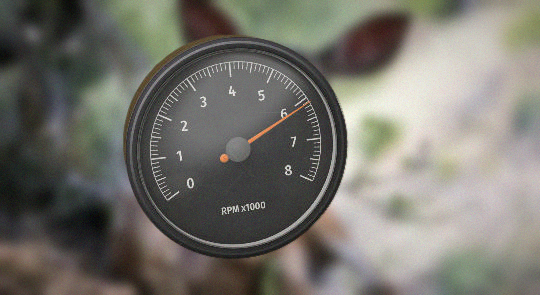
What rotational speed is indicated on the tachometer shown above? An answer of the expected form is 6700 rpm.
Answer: 6100 rpm
